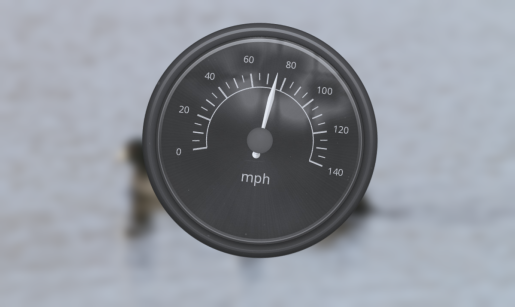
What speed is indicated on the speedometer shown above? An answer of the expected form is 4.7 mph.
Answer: 75 mph
